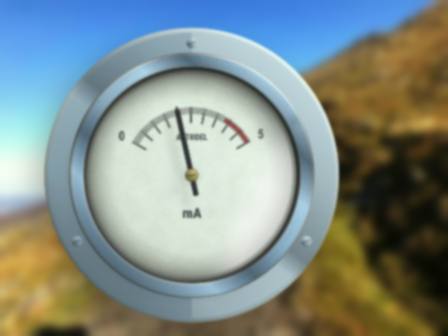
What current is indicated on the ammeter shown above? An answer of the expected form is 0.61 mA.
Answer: 2 mA
